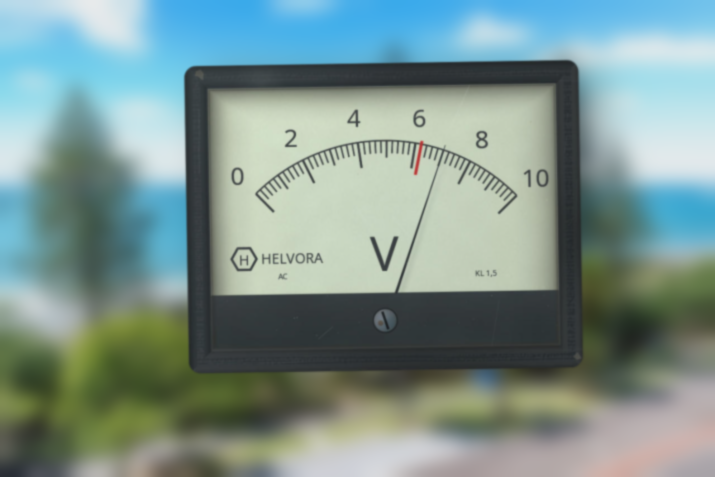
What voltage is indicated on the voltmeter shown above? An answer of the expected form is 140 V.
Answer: 7 V
